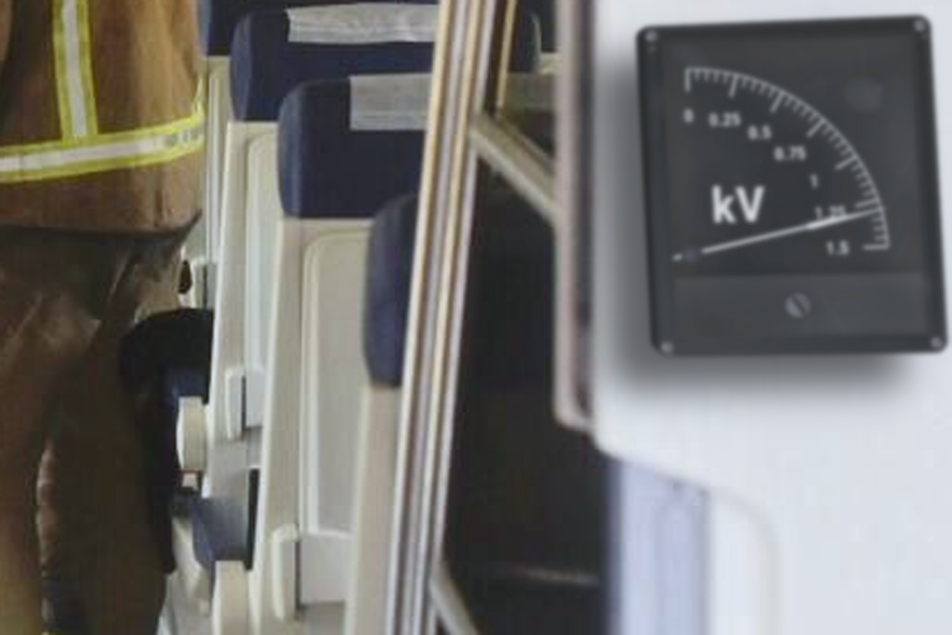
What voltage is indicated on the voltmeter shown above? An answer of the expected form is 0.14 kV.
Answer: 1.3 kV
